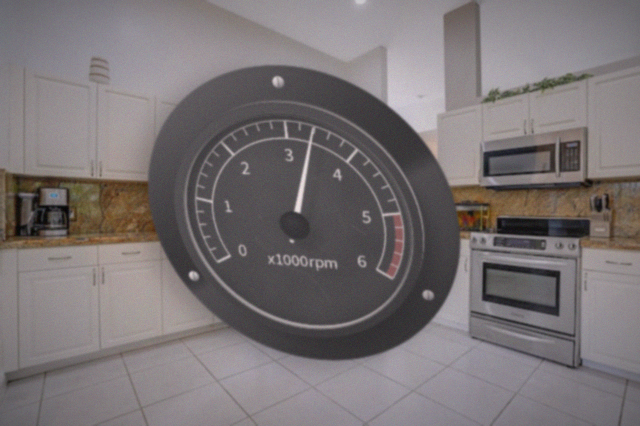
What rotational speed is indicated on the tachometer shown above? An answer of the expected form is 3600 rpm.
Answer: 3400 rpm
